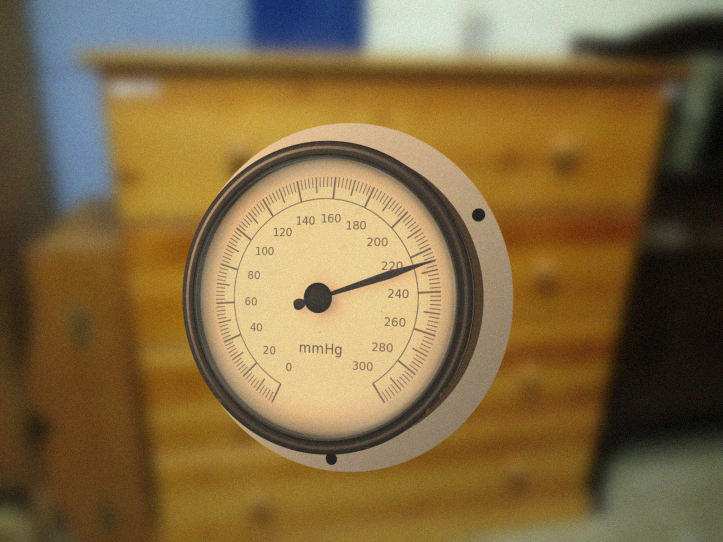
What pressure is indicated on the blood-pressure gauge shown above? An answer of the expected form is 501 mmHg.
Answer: 226 mmHg
